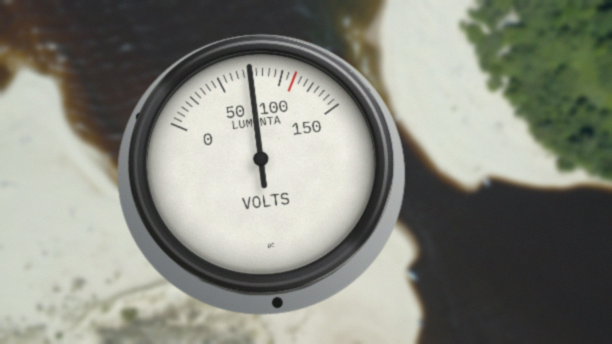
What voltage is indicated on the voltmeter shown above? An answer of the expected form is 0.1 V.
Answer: 75 V
